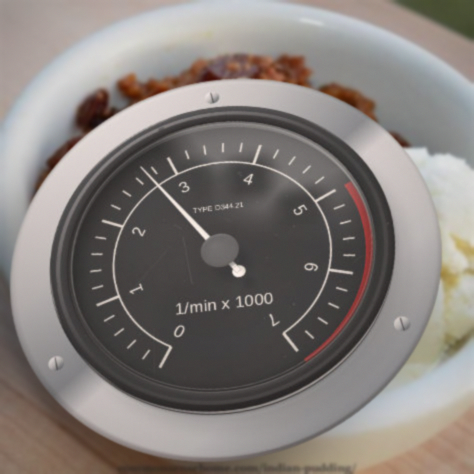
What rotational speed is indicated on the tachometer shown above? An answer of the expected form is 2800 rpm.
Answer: 2700 rpm
